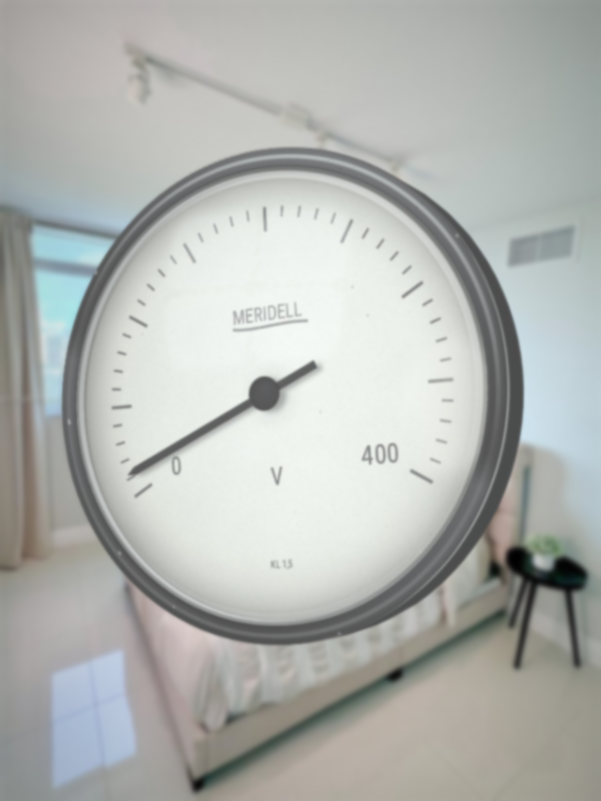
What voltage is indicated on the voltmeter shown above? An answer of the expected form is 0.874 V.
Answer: 10 V
